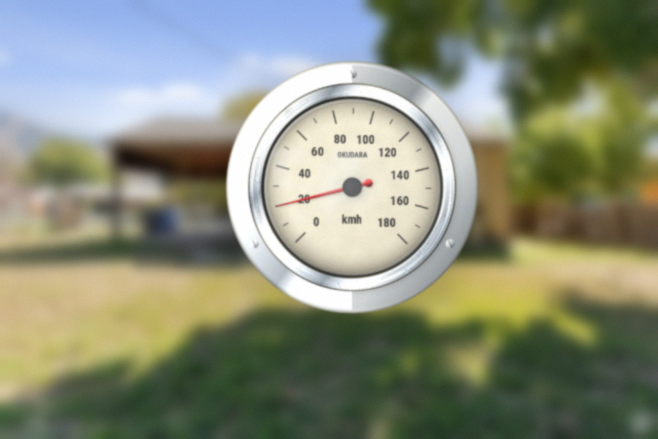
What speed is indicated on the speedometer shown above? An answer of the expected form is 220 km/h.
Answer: 20 km/h
